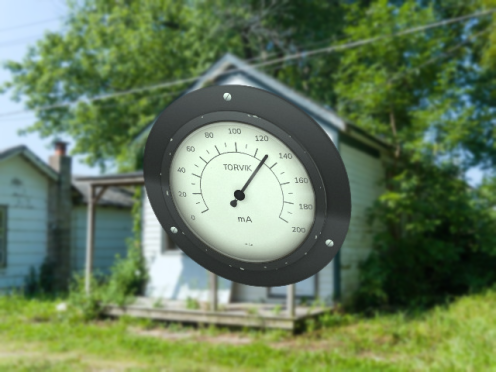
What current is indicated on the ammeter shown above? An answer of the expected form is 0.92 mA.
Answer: 130 mA
